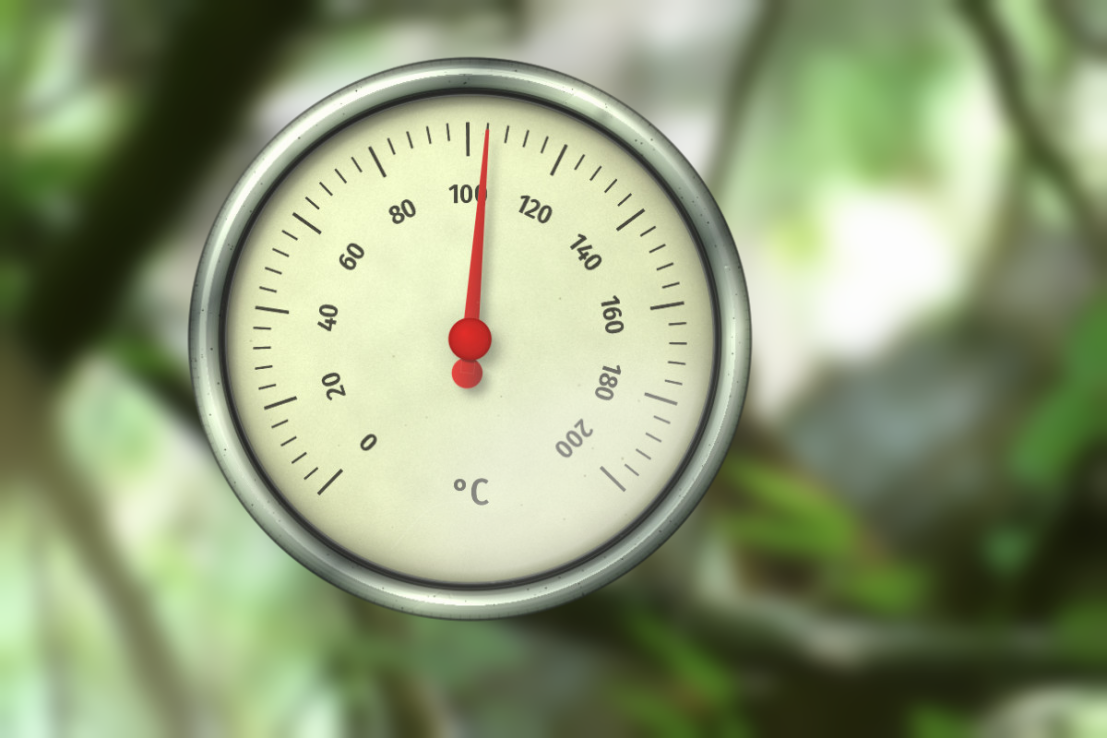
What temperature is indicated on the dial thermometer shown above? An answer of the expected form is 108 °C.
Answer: 104 °C
